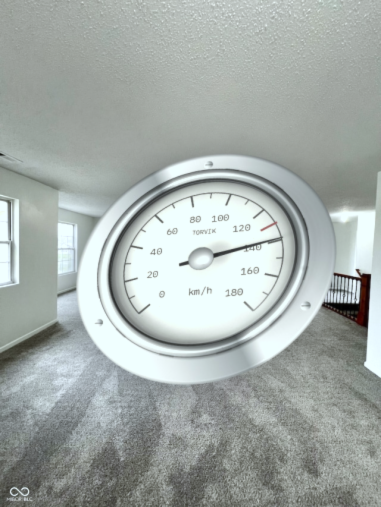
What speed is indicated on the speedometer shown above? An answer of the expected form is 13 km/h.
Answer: 140 km/h
